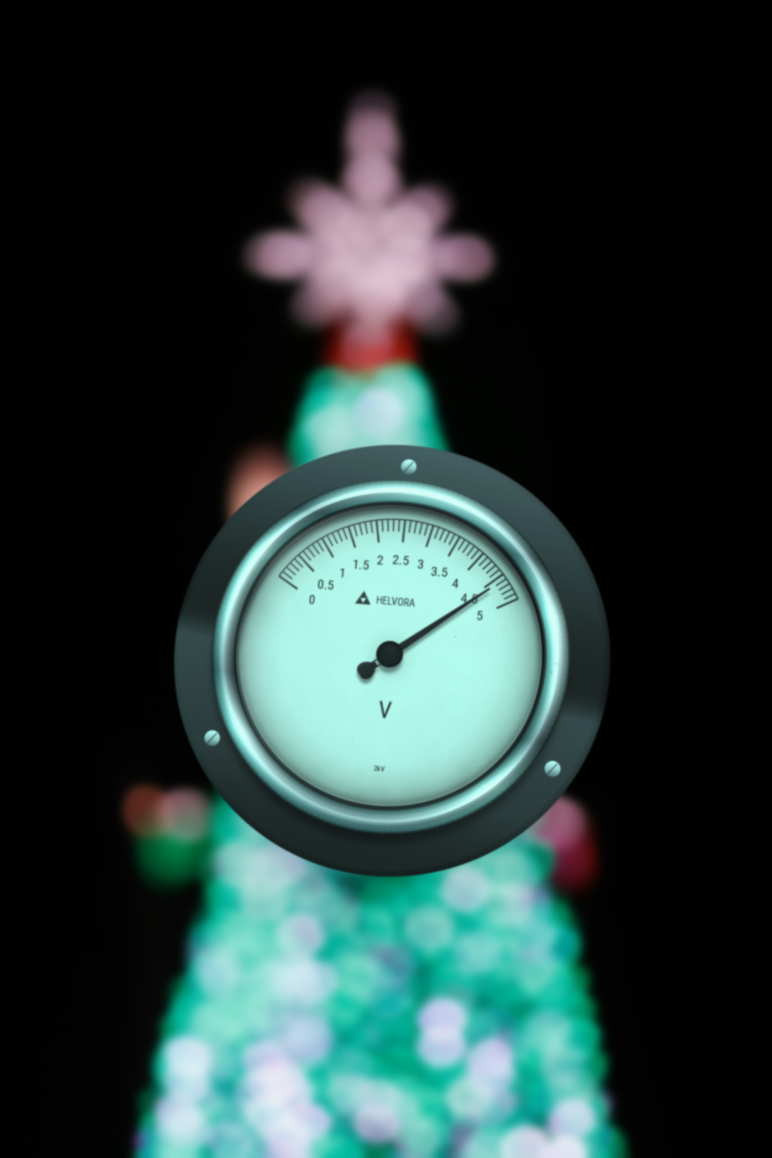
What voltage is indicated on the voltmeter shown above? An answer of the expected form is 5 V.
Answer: 4.6 V
